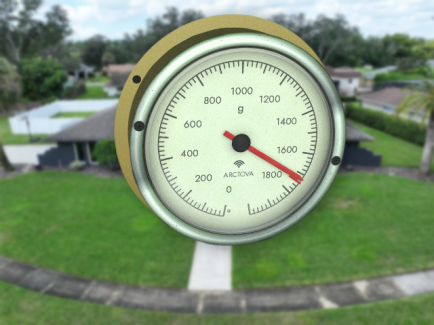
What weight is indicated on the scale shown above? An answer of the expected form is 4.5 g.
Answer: 1720 g
